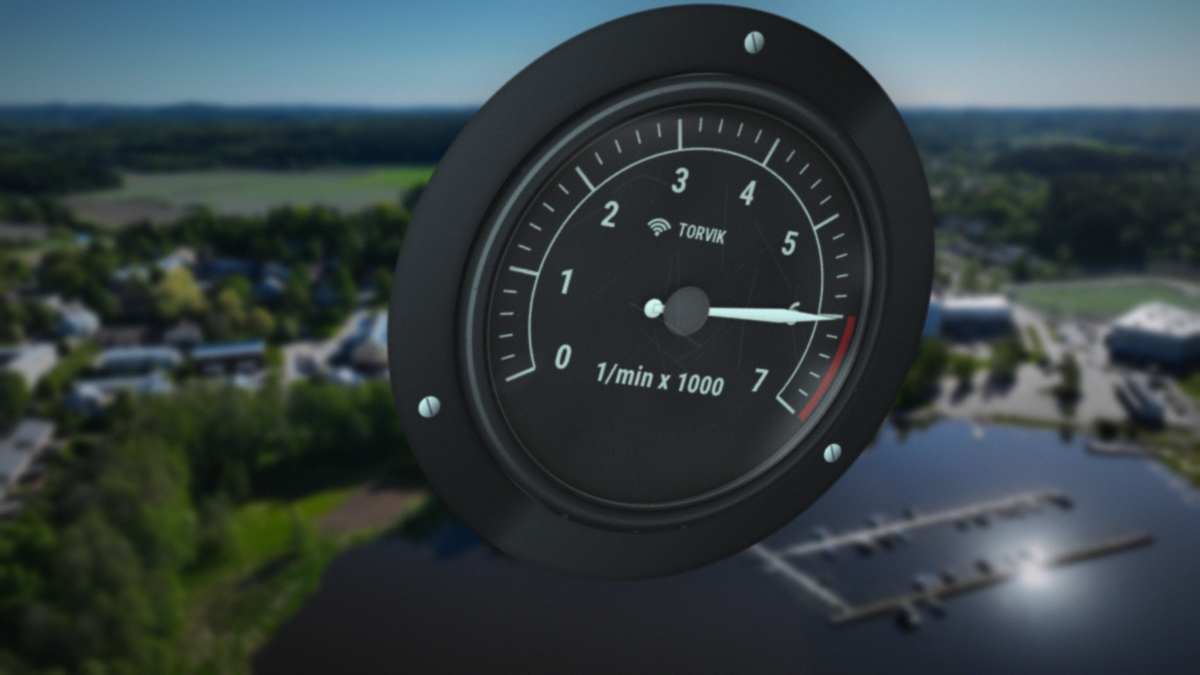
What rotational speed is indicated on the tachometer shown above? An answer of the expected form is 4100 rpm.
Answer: 6000 rpm
